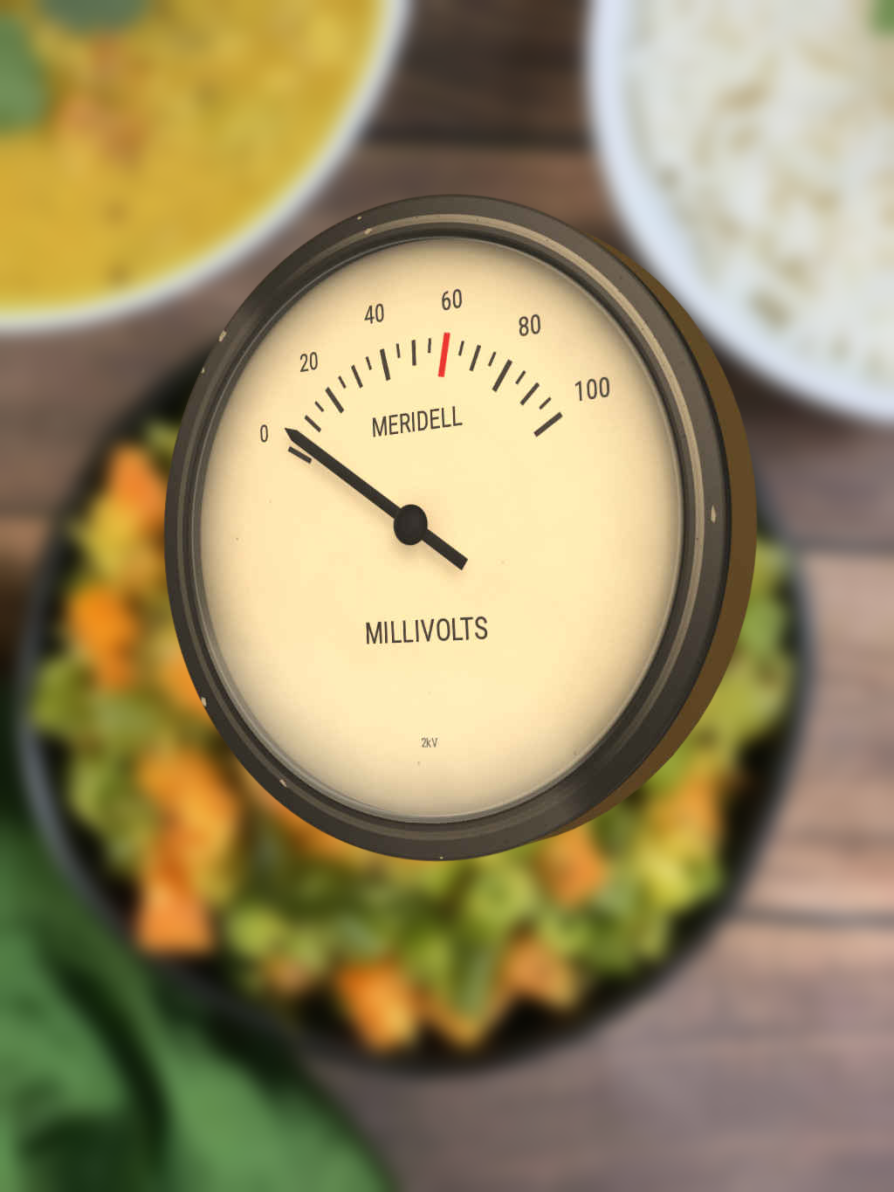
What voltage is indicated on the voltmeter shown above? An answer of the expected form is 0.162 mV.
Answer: 5 mV
